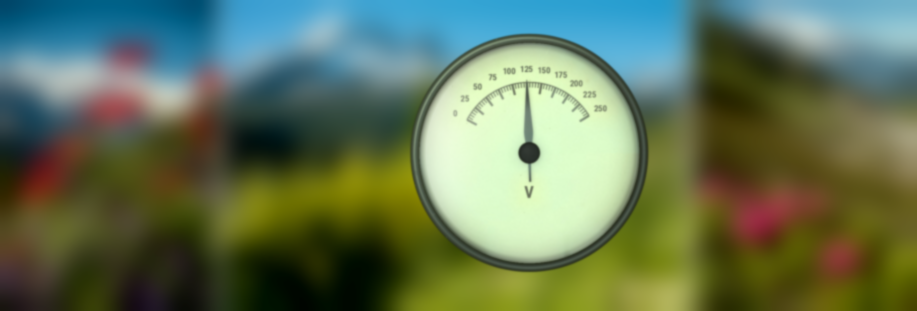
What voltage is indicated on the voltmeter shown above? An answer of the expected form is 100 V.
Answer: 125 V
